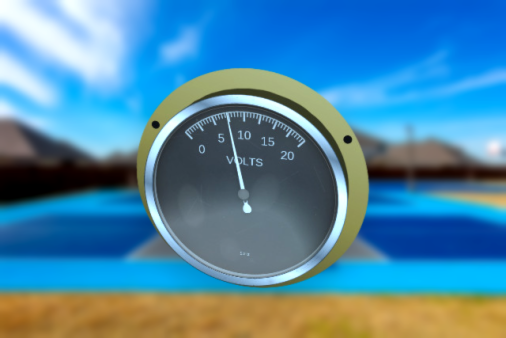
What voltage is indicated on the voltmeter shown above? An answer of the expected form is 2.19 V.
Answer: 7.5 V
